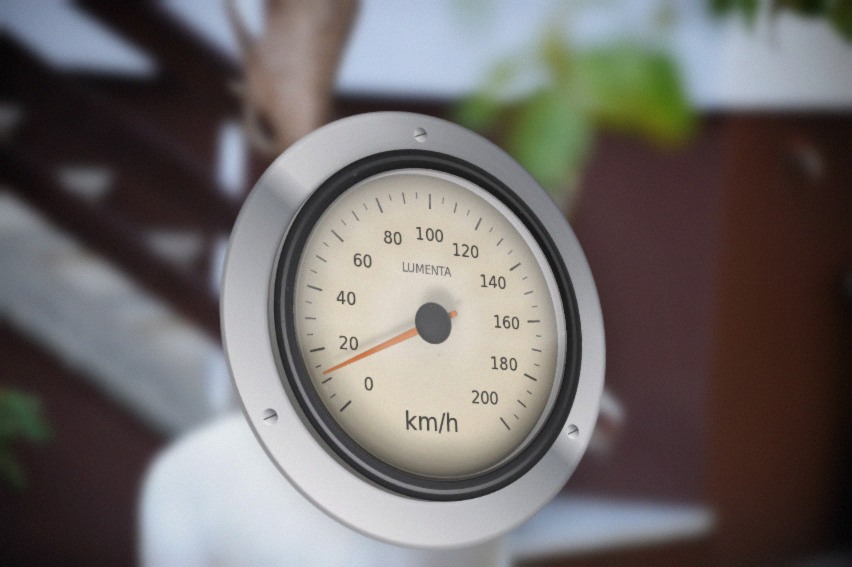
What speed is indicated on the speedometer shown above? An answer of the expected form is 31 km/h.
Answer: 12.5 km/h
